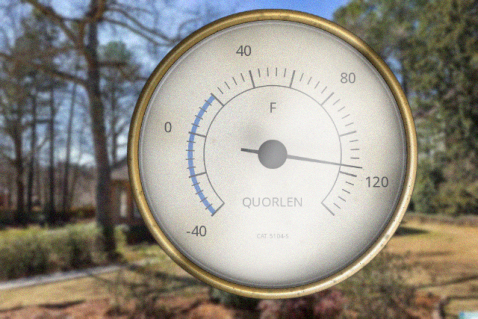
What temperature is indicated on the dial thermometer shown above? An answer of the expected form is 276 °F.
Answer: 116 °F
